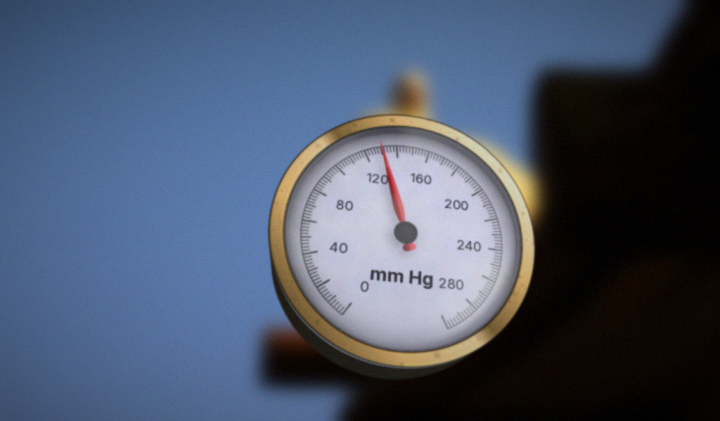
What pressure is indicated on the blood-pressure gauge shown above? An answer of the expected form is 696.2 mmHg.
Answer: 130 mmHg
